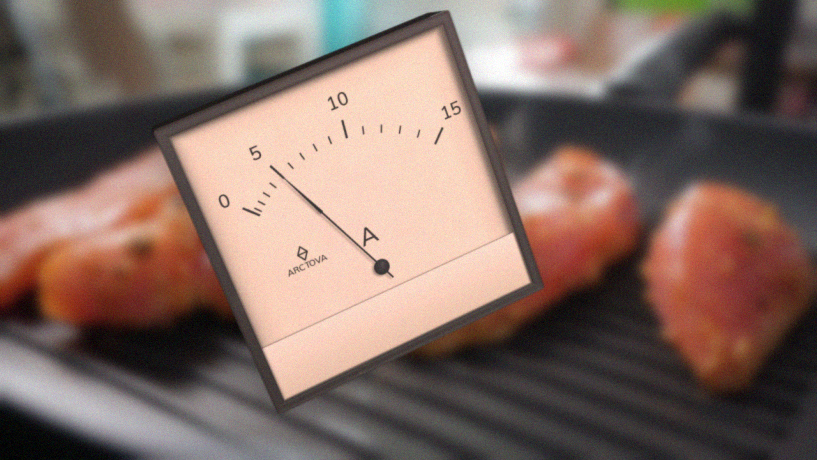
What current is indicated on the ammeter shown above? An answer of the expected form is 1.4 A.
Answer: 5 A
